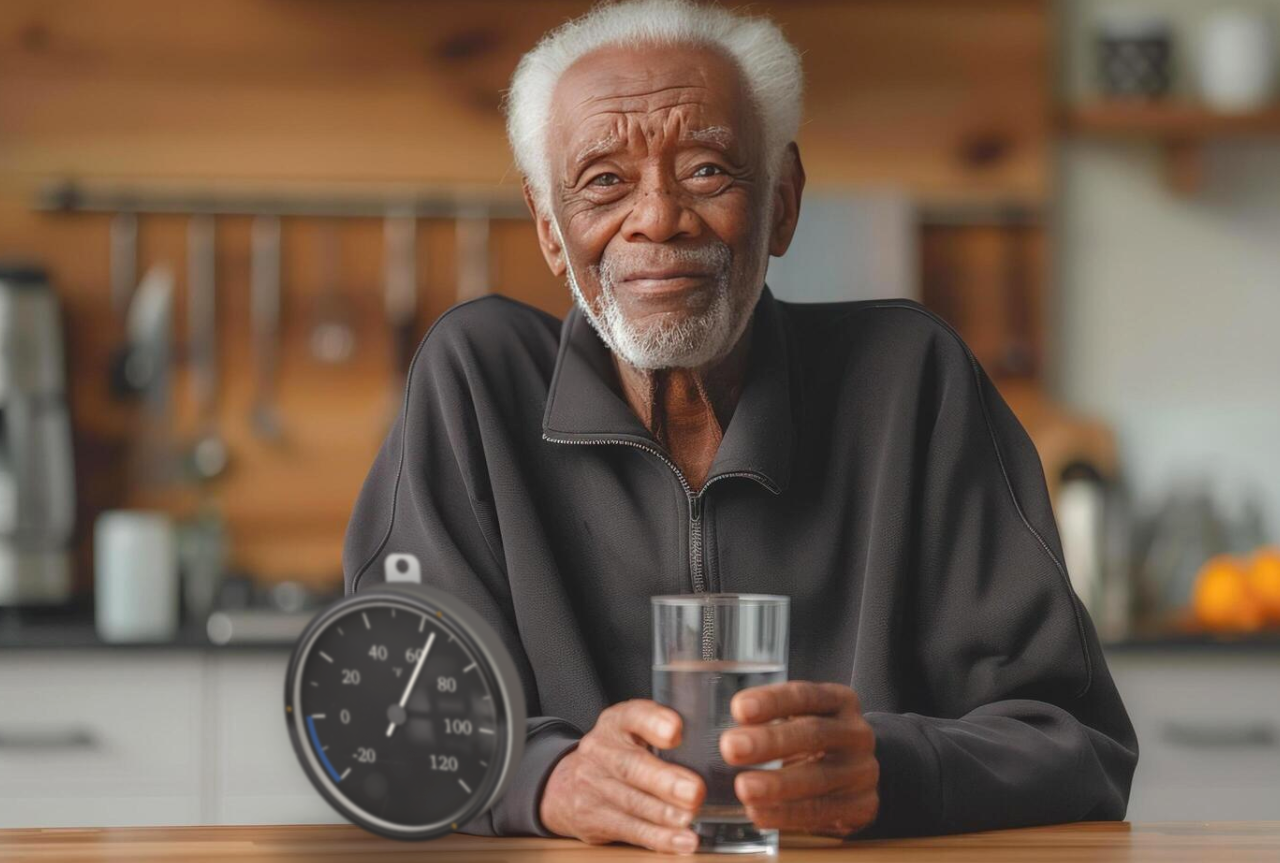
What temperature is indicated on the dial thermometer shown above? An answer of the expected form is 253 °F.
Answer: 65 °F
